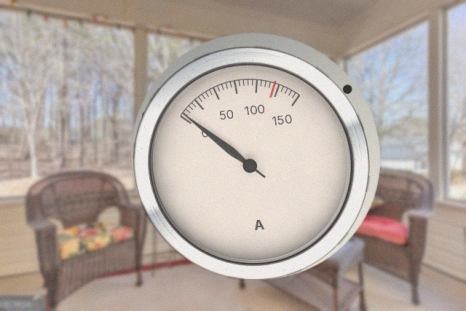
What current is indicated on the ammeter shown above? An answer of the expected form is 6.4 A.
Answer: 5 A
